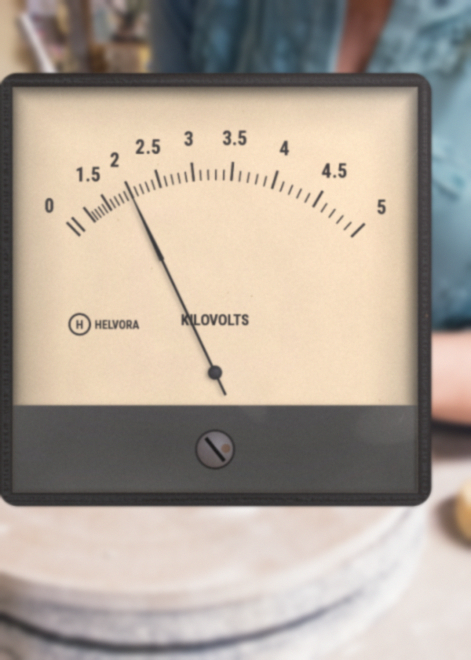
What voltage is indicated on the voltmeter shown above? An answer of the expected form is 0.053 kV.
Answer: 2 kV
